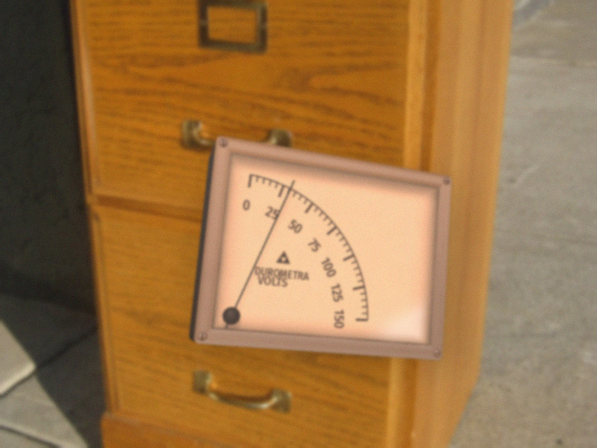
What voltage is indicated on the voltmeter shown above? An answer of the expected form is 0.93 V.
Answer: 30 V
